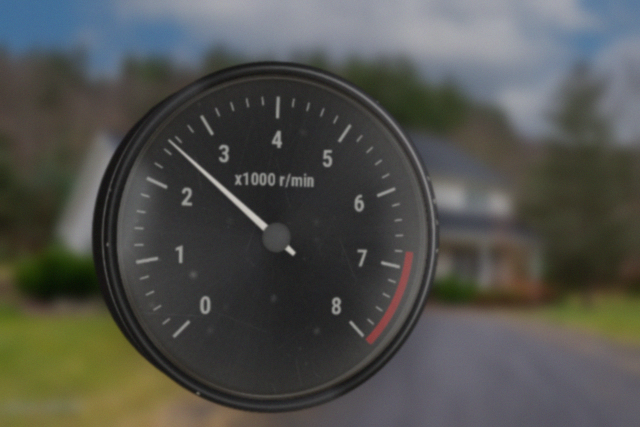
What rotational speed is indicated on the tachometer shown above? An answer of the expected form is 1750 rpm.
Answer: 2500 rpm
